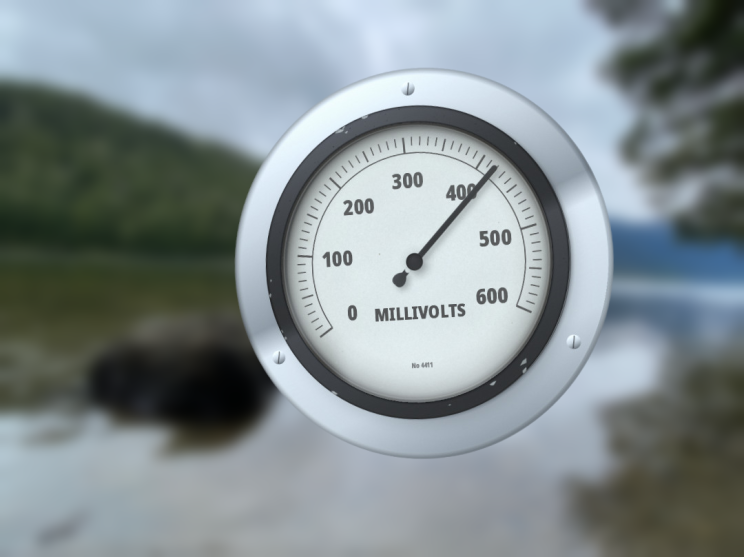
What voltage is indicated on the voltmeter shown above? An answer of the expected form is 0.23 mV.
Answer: 420 mV
